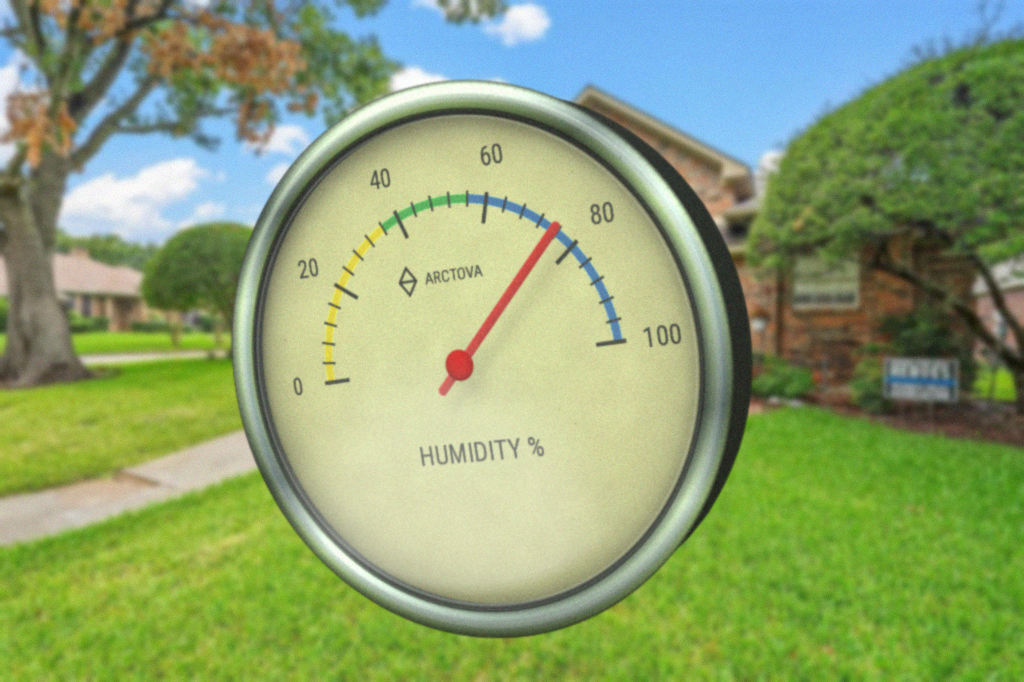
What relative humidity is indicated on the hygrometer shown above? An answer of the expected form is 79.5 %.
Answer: 76 %
